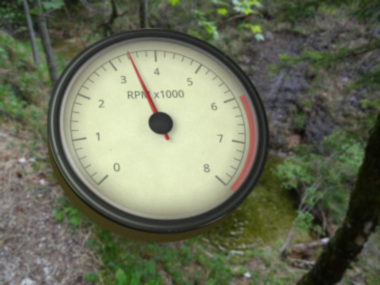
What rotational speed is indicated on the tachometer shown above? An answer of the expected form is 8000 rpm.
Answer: 3400 rpm
